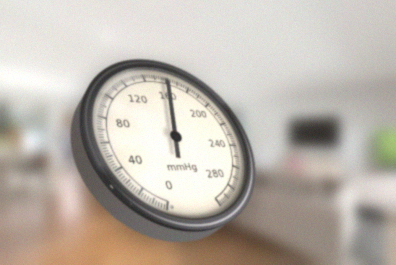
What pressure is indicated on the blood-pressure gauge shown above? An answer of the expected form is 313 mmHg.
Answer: 160 mmHg
